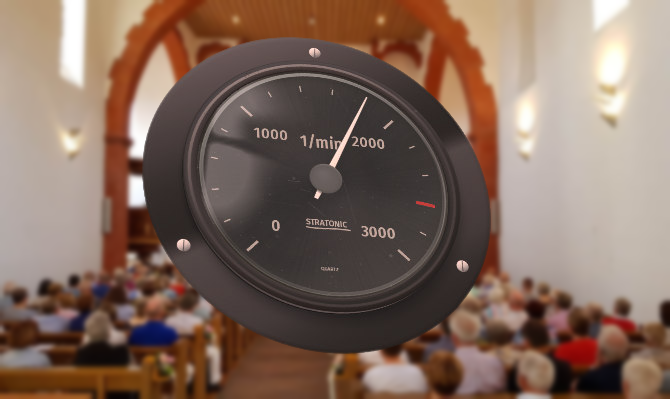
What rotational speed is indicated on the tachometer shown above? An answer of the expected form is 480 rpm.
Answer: 1800 rpm
